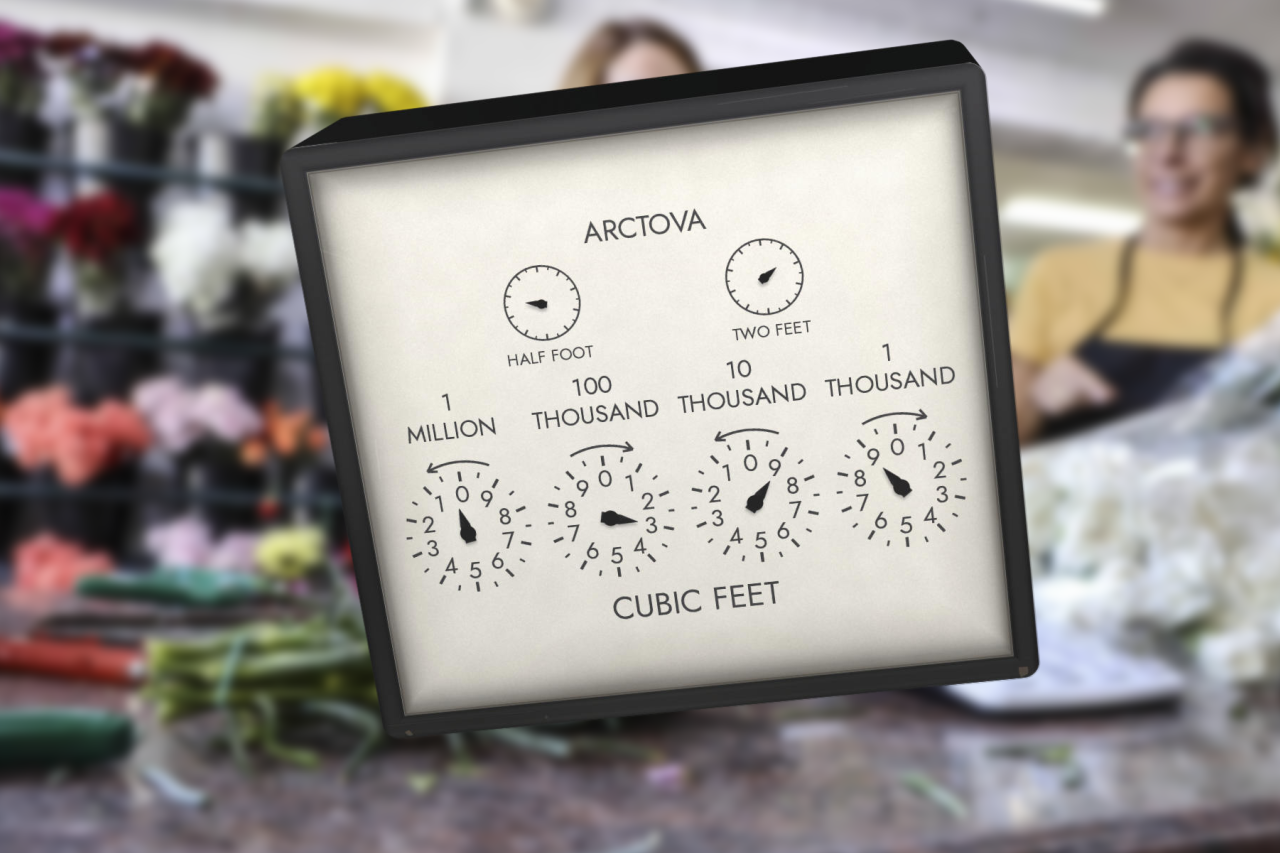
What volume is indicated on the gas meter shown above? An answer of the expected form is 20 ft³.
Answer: 28900 ft³
